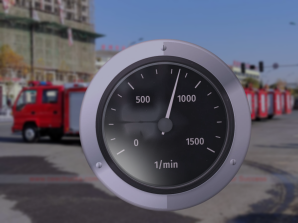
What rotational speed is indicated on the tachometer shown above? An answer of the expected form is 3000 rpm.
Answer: 850 rpm
